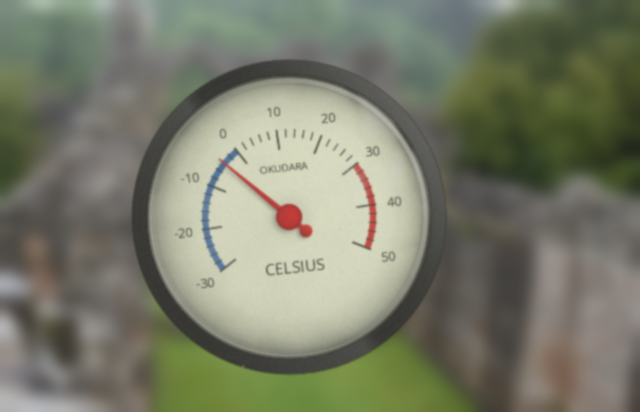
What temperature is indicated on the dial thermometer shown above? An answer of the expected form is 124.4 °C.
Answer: -4 °C
